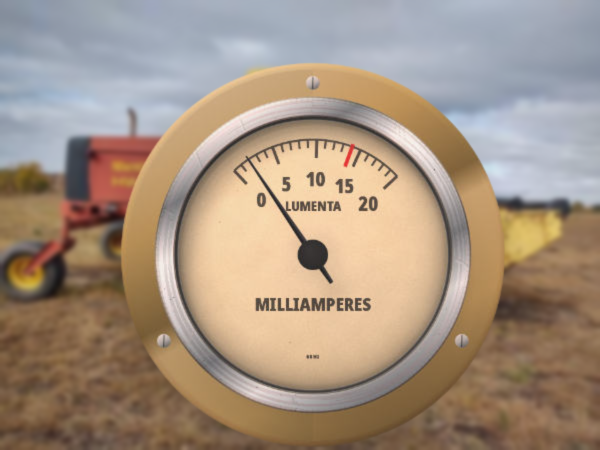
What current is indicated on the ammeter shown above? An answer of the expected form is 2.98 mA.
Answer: 2 mA
